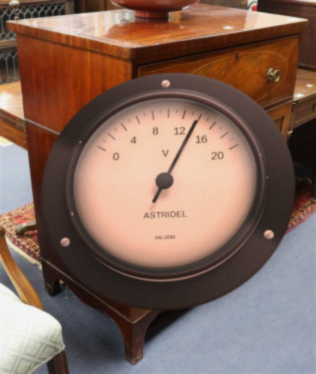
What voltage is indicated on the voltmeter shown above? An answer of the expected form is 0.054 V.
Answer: 14 V
